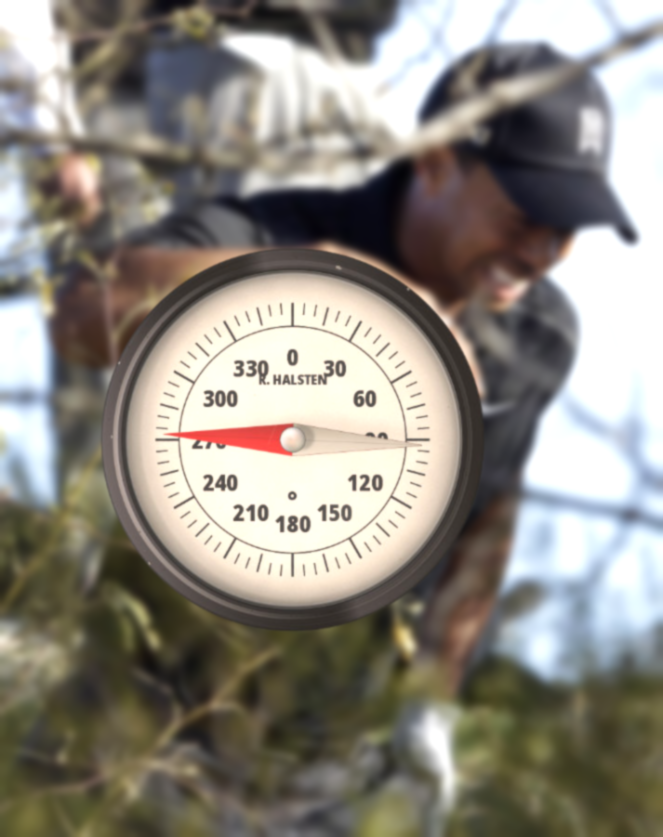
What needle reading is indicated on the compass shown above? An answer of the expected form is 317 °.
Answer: 272.5 °
